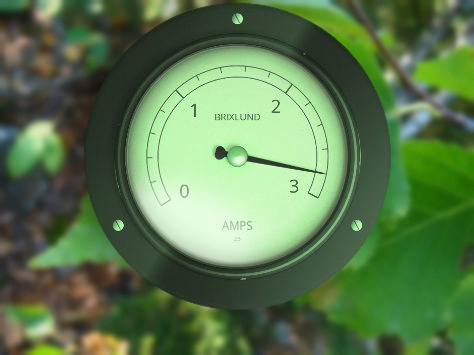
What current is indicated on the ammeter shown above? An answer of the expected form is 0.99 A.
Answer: 2.8 A
